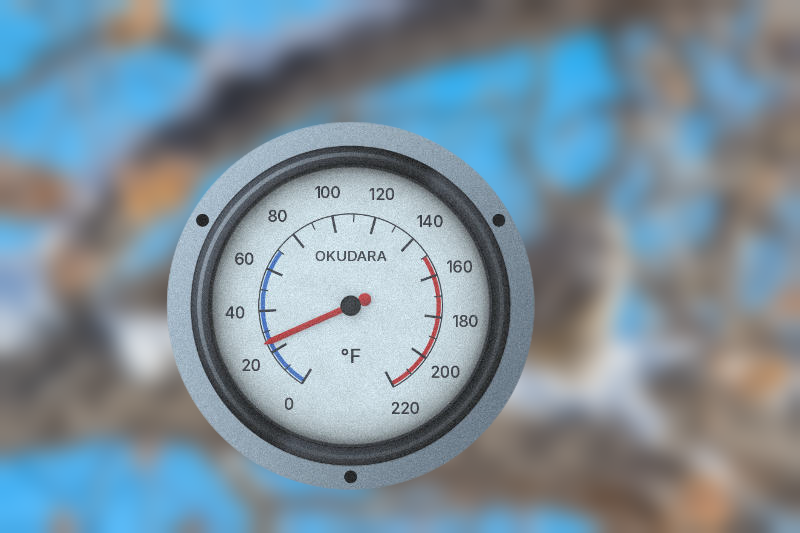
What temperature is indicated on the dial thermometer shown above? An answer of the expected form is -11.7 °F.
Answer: 25 °F
